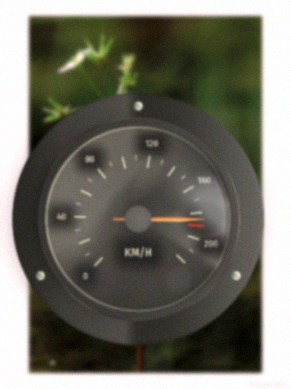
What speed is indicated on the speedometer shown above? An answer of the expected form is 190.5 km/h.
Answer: 185 km/h
